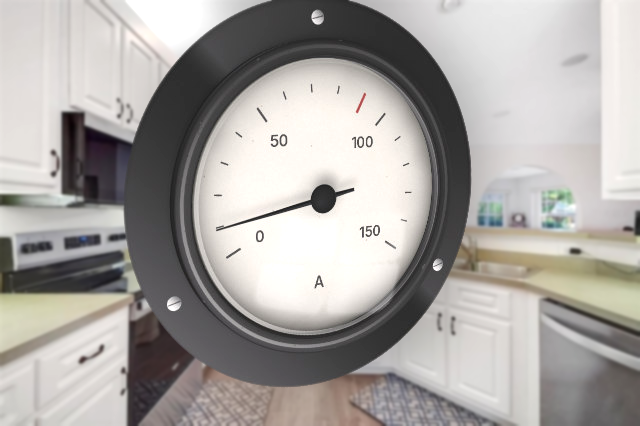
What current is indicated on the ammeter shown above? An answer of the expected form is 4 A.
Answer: 10 A
